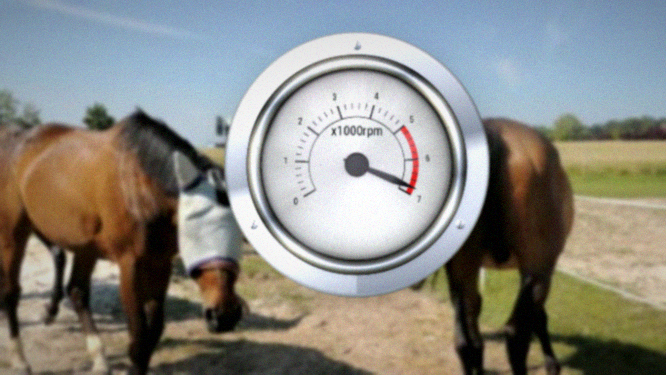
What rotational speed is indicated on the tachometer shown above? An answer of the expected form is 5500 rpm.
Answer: 6800 rpm
